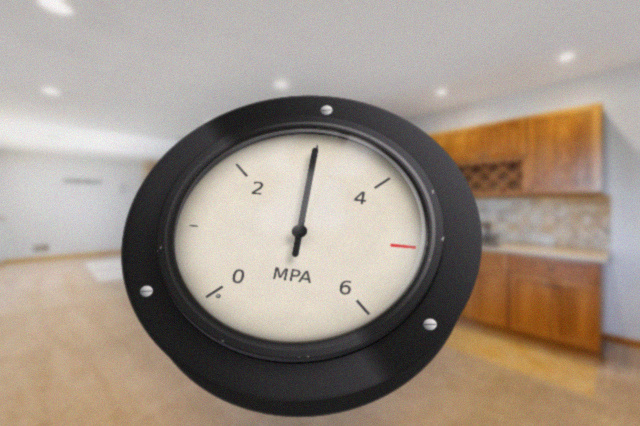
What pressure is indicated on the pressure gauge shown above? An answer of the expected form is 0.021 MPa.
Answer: 3 MPa
